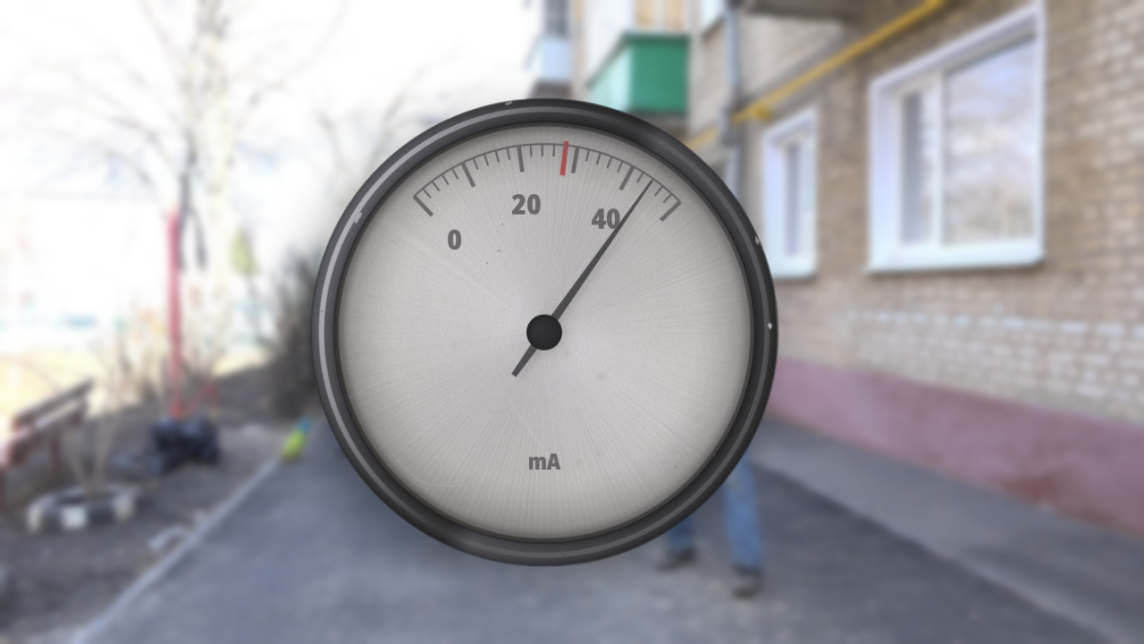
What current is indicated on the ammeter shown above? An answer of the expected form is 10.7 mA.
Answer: 44 mA
